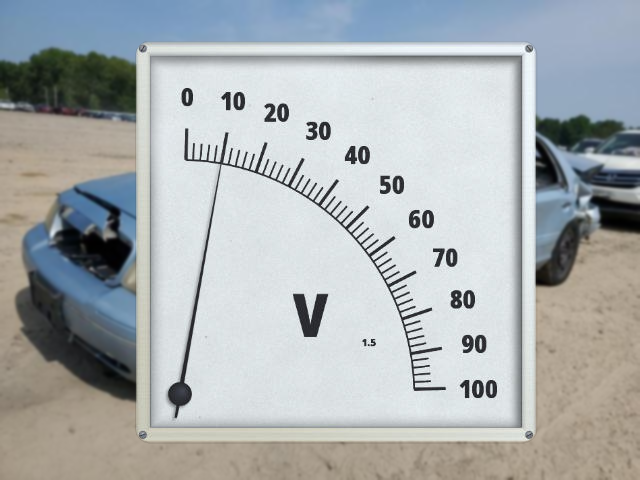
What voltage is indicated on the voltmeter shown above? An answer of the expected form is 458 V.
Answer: 10 V
